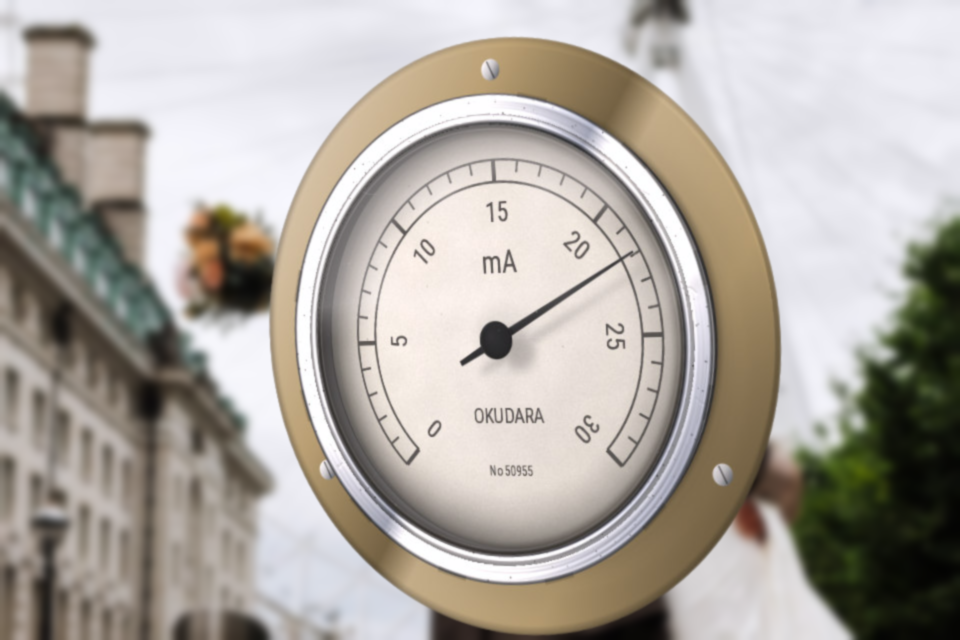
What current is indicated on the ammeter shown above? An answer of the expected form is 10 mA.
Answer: 22 mA
